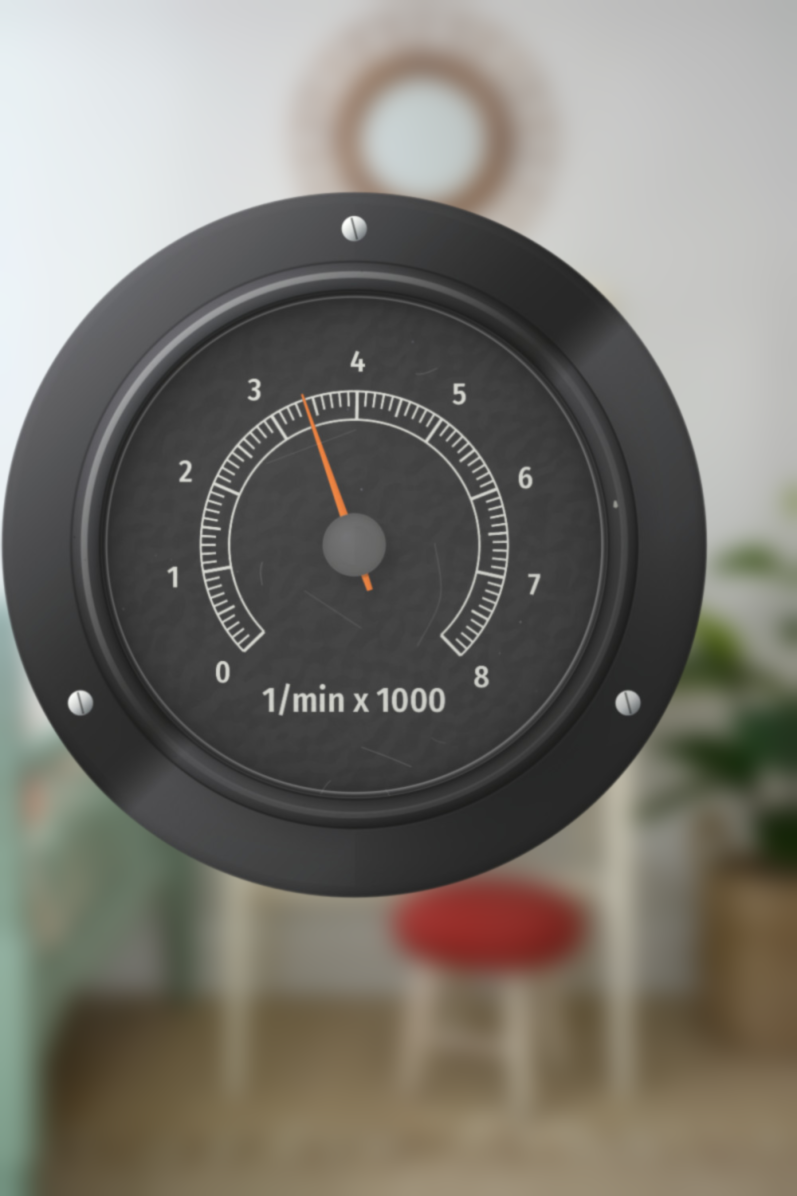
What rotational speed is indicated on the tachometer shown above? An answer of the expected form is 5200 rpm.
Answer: 3400 rpm
